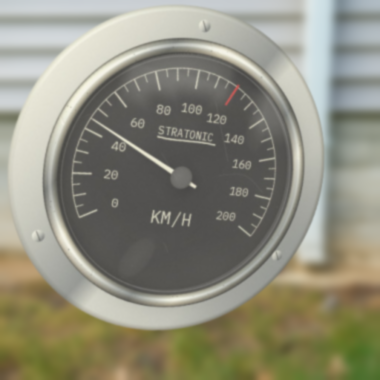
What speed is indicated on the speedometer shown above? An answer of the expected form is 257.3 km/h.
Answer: 45 km/h
